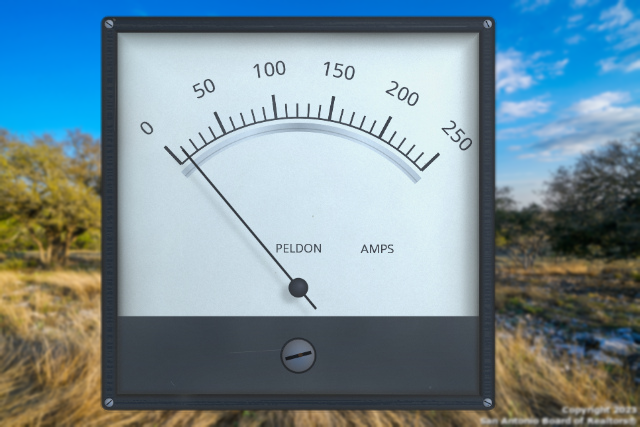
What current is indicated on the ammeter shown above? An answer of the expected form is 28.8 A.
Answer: 10 A
